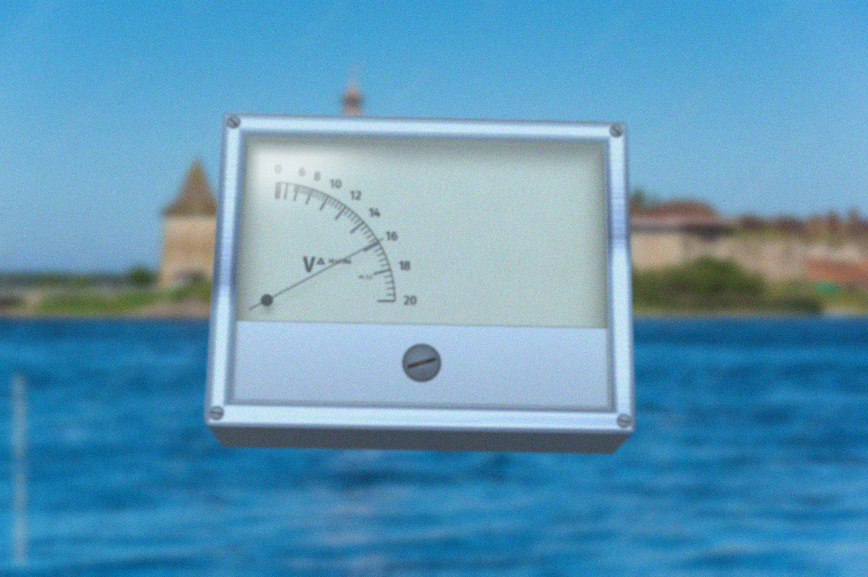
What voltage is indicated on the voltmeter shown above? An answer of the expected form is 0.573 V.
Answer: 16 V
